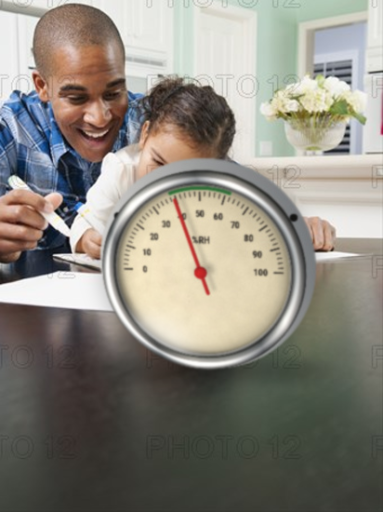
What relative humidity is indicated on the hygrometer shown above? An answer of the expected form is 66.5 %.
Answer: 40 %
